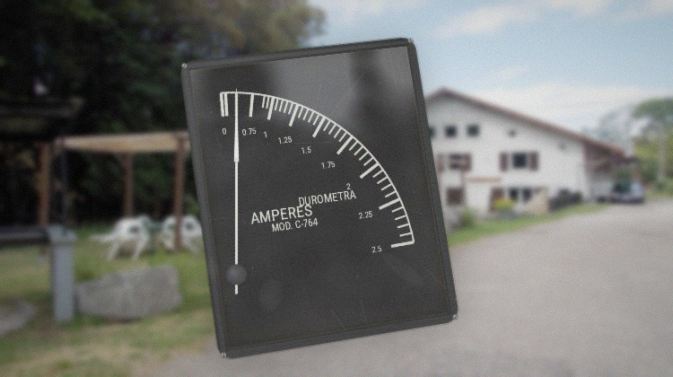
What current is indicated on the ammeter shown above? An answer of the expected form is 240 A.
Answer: 0.5 A
